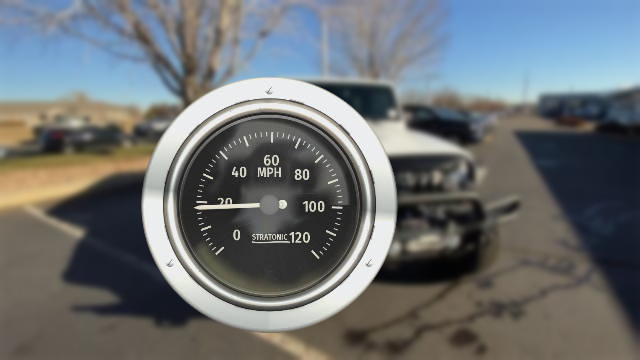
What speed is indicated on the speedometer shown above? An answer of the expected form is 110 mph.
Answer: 18 mph
